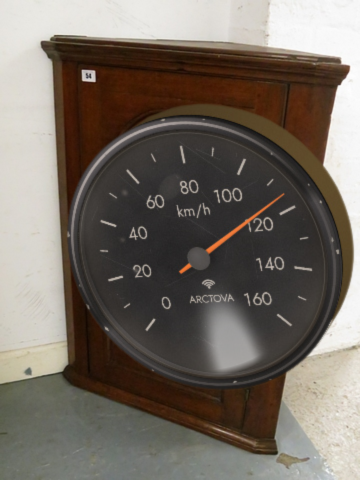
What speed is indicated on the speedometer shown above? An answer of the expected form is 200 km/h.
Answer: 115 km/h
